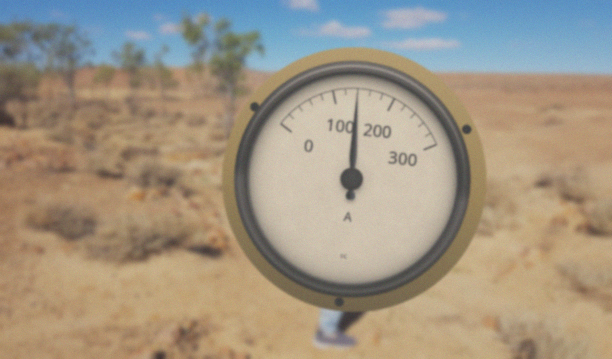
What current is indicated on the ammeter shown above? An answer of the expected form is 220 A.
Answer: 140 A
